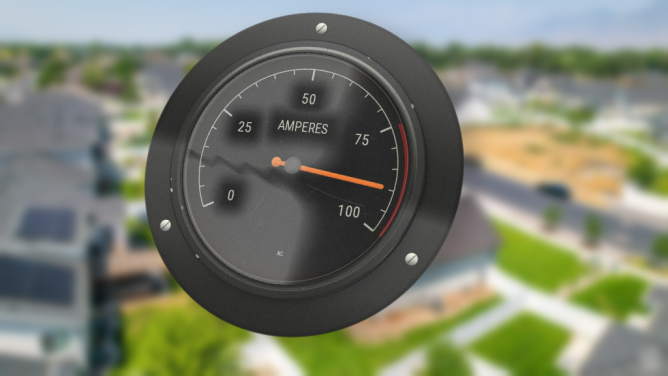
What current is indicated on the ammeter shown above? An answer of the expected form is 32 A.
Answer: 90 A
